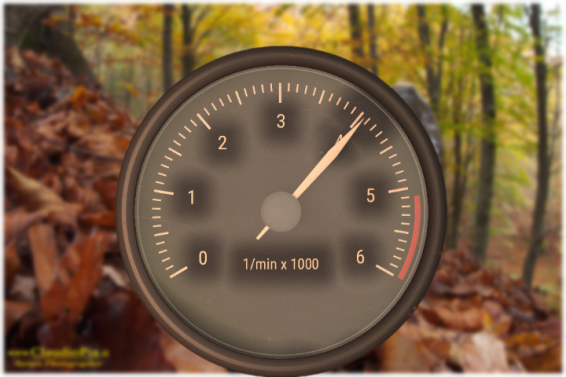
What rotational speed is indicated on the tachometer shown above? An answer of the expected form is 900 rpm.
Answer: 4050 rpm
